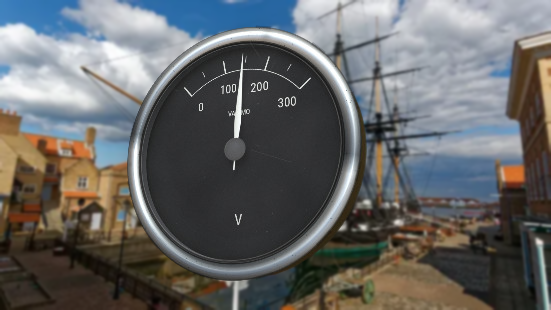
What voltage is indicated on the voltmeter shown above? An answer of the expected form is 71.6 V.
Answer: 150 V
